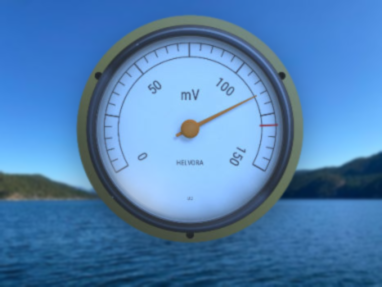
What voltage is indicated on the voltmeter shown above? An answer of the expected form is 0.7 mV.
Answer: 115 mV
